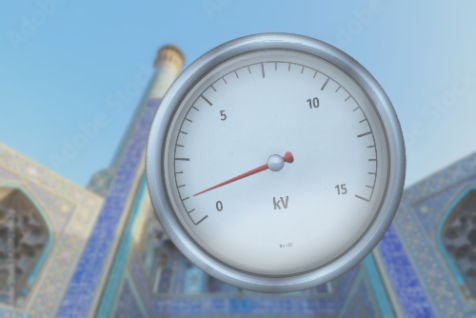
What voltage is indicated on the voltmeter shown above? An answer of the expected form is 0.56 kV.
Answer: 1 kV
